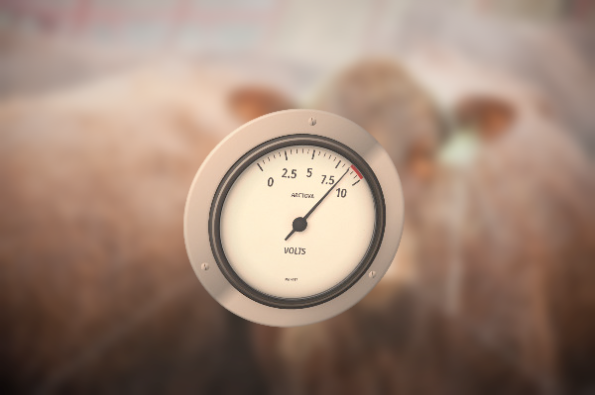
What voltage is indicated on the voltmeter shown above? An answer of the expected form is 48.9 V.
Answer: 8.5 V
